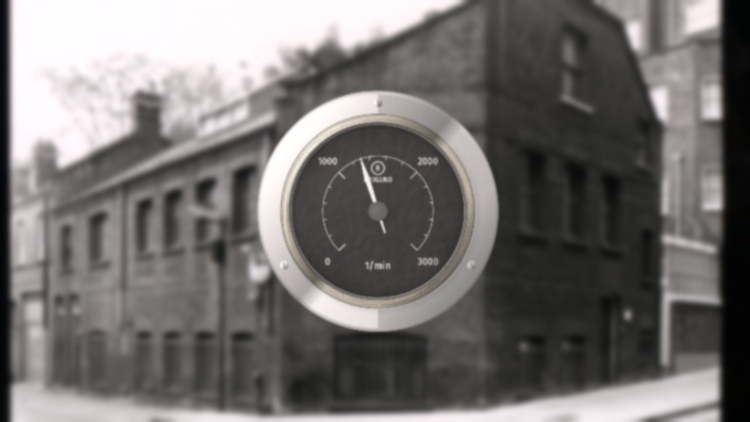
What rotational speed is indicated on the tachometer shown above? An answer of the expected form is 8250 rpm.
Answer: 1300 rpm
